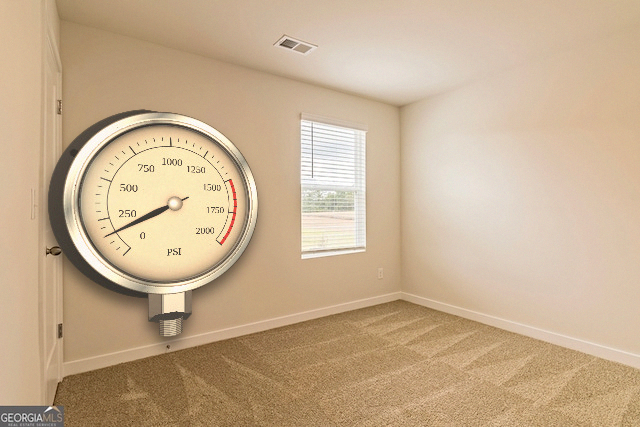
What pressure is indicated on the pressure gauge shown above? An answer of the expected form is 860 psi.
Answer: 150 psi
